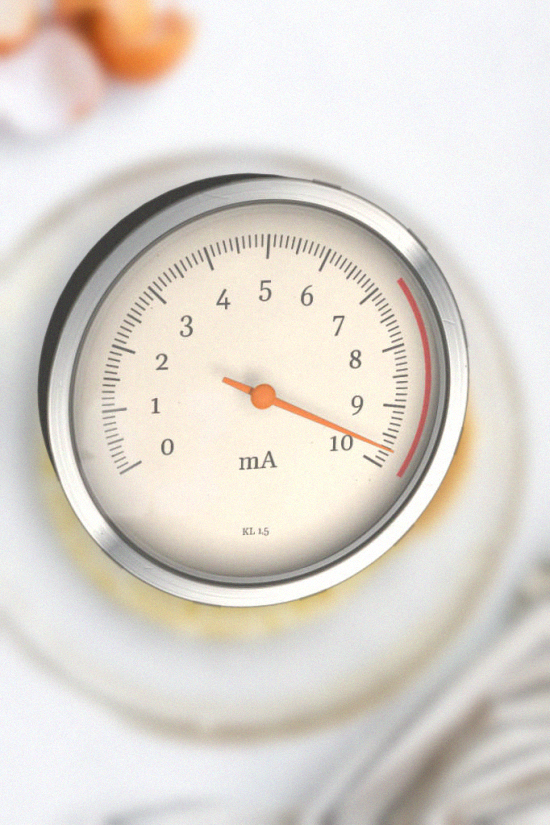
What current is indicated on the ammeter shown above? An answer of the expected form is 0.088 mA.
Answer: 9.7 mA
